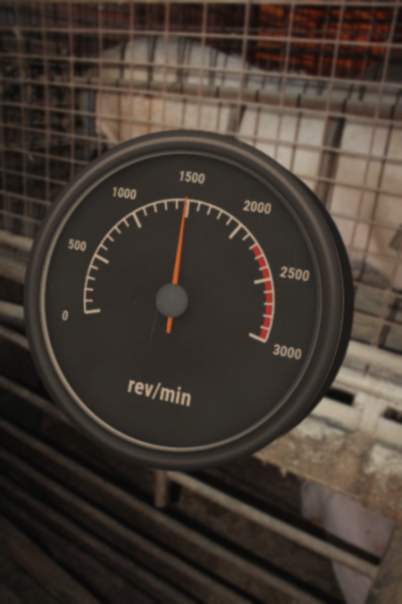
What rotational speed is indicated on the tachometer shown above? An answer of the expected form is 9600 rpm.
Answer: 1500 rpm
